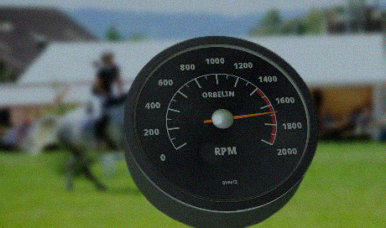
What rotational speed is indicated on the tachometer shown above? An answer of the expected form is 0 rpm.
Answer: 1700 rpm
